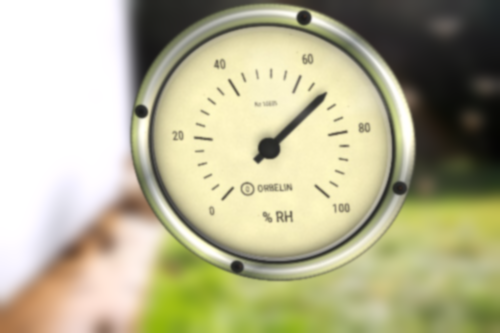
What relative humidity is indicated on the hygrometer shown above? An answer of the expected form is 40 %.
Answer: 68 %
